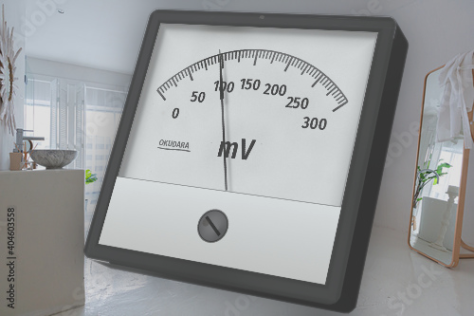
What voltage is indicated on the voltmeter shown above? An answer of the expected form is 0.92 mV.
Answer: 100 mV
